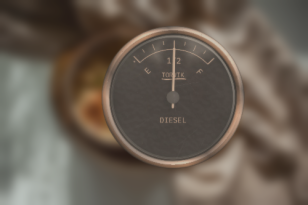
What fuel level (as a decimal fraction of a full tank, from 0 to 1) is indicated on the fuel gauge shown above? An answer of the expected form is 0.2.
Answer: 0.5
